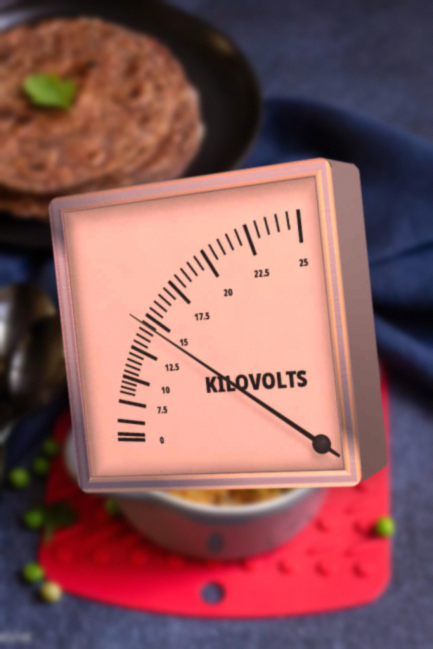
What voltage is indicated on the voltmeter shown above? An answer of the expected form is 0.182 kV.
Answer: 14.5 kV
